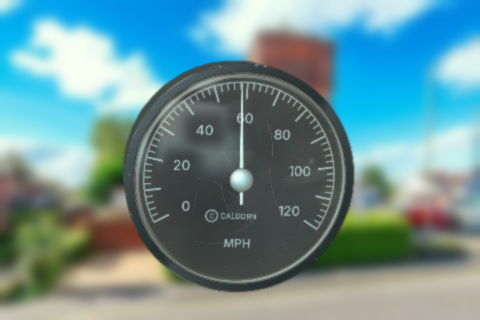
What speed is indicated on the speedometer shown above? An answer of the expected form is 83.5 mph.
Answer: 58 mph
